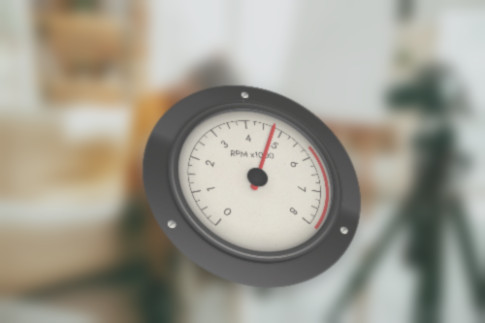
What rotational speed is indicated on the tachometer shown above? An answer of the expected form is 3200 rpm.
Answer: 4750 rpm
